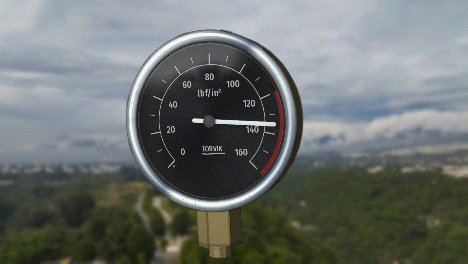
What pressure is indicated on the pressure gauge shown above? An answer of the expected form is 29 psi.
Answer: 135 psi
